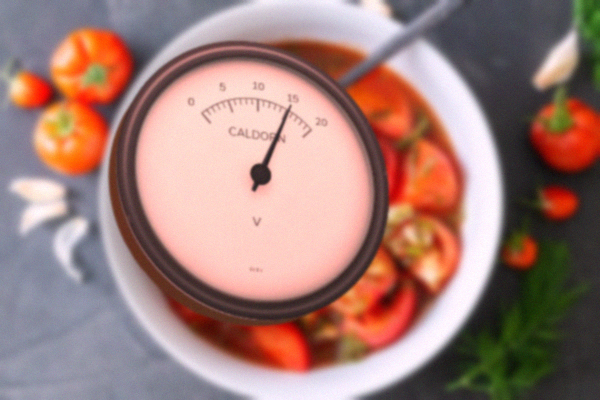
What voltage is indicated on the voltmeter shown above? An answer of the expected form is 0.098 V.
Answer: 15 V
